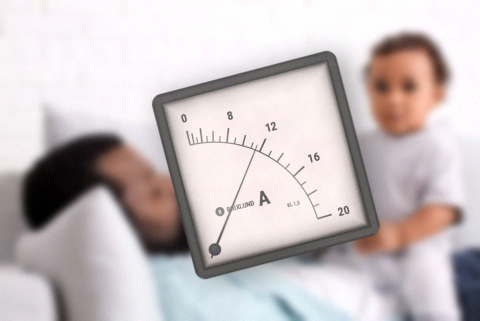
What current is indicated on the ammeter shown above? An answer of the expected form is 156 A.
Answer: 11.5 A
